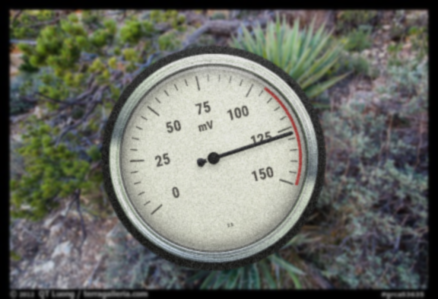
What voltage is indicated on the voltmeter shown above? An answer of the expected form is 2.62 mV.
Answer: 127.5 mV
